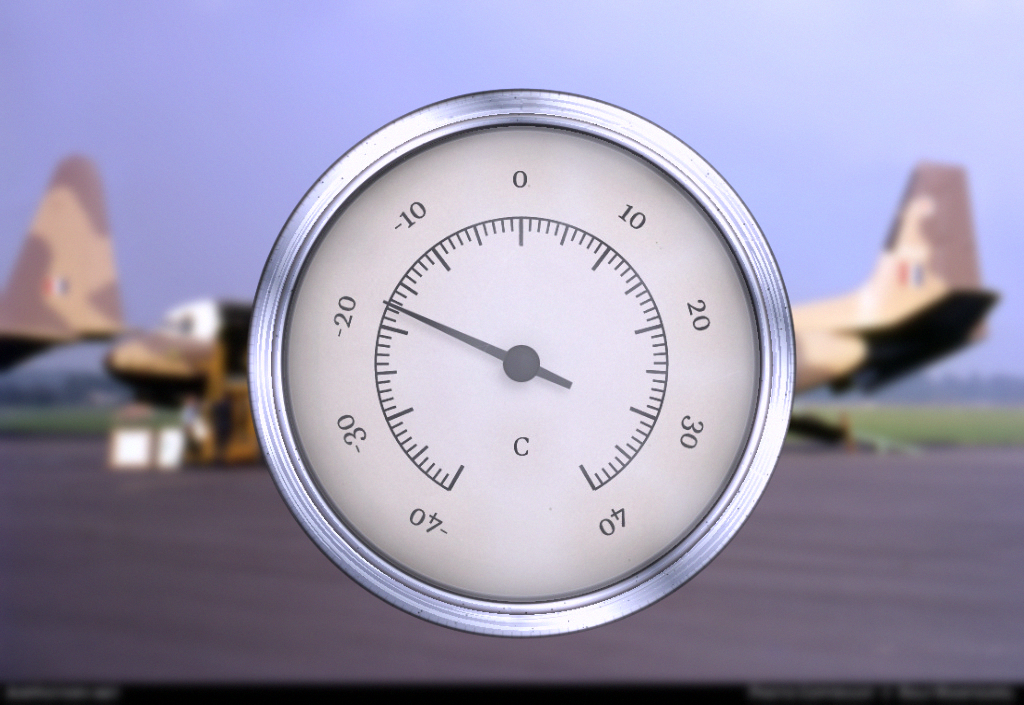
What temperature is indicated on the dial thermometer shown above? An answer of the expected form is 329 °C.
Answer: -17.5 °C
